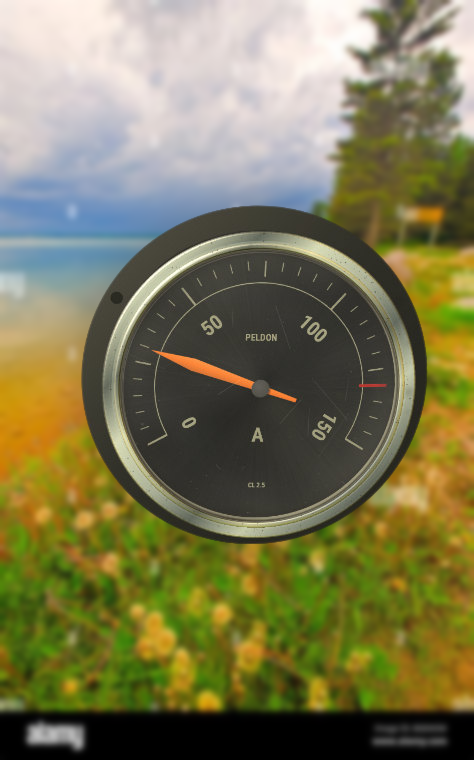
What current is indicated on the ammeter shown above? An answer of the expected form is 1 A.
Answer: 30 A
